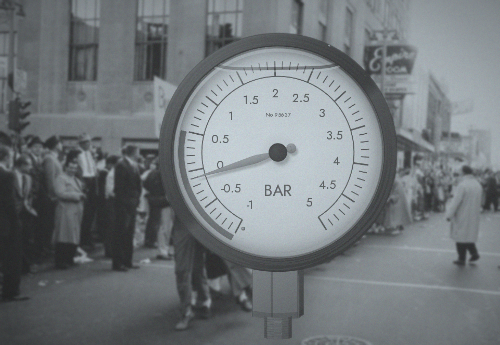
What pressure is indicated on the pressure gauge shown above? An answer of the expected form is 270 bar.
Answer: -0.1 bar
